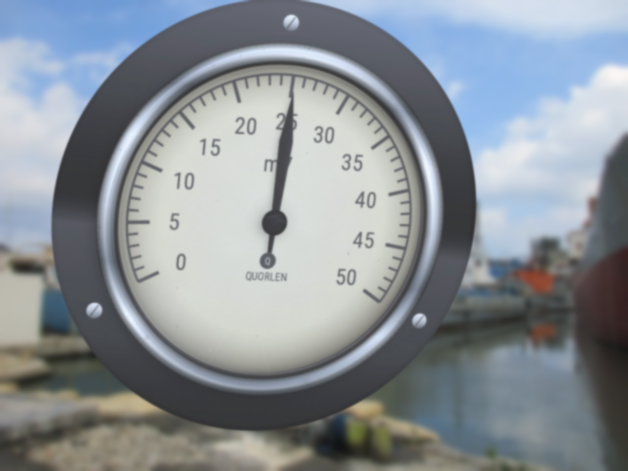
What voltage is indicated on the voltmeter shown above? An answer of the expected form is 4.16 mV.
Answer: 25 mV
